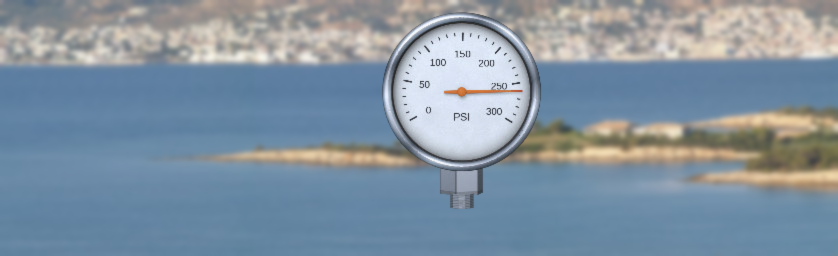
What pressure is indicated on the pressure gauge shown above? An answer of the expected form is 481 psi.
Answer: 260 psi
